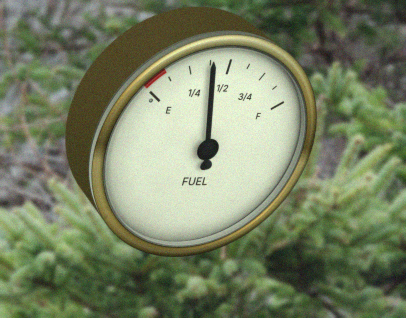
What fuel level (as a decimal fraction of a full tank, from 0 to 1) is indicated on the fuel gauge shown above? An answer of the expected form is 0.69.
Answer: 0.375
